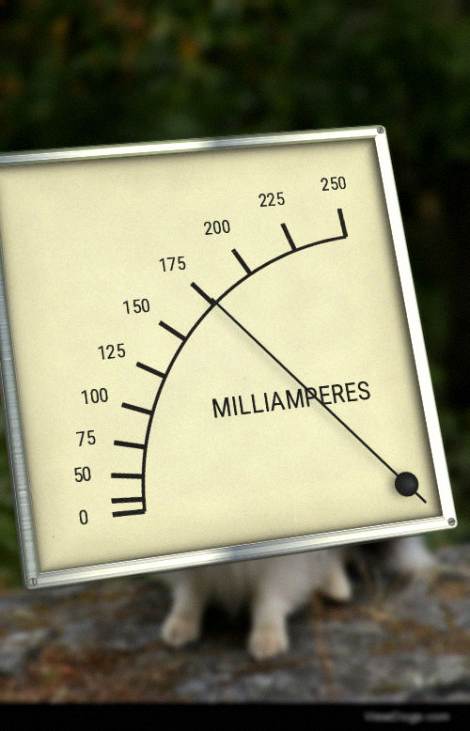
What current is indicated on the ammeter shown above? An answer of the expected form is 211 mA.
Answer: 175 mA
